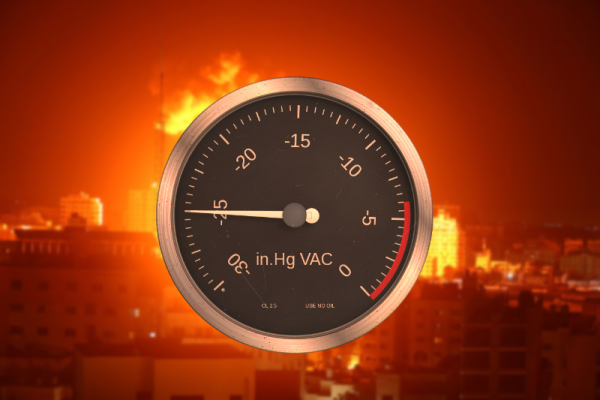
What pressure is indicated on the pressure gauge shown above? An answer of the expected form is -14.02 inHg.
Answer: -25 inHg
